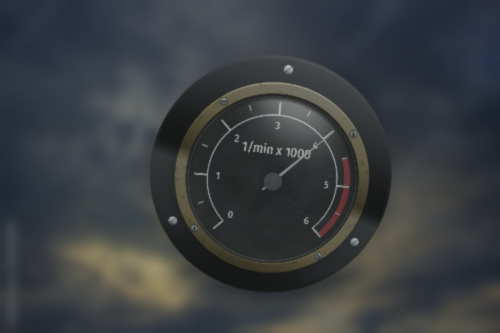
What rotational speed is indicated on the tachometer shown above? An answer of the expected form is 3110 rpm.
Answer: 4000 rpm
